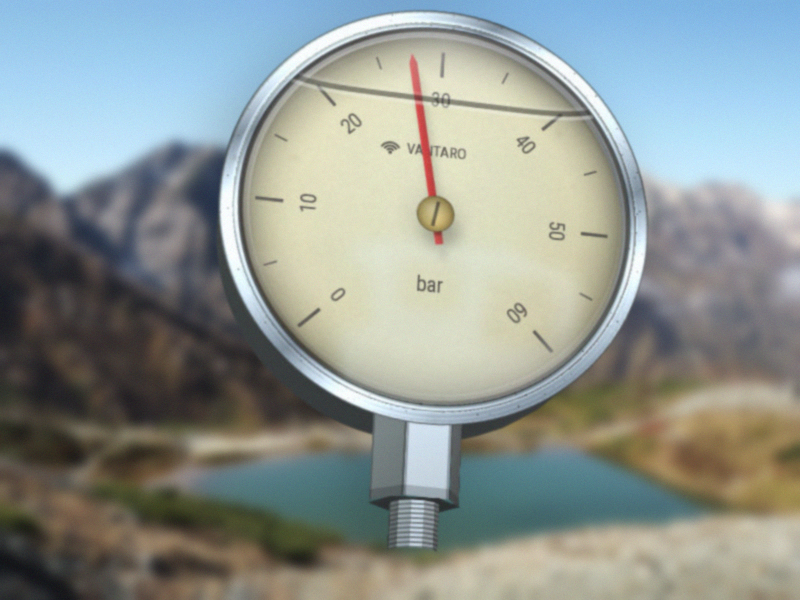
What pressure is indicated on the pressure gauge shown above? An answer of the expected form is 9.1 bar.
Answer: 27.5 bar
